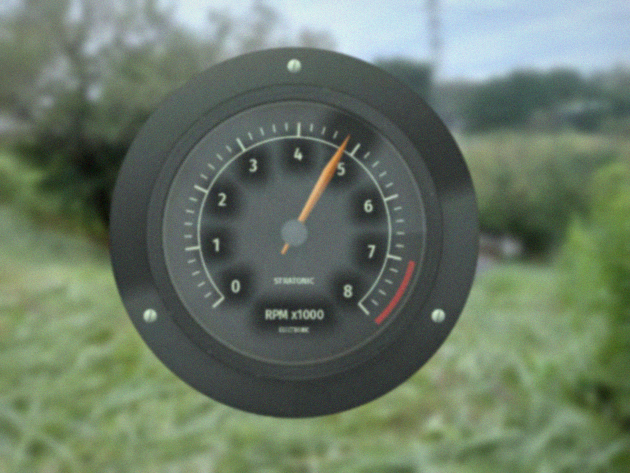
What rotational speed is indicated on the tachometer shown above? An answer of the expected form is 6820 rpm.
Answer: 4800 rpm
